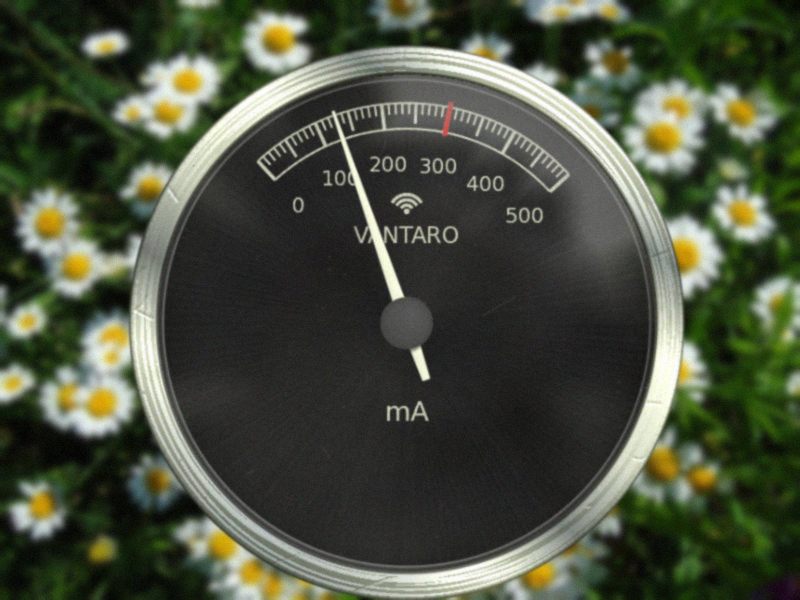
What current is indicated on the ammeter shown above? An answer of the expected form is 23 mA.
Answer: 130 mA
